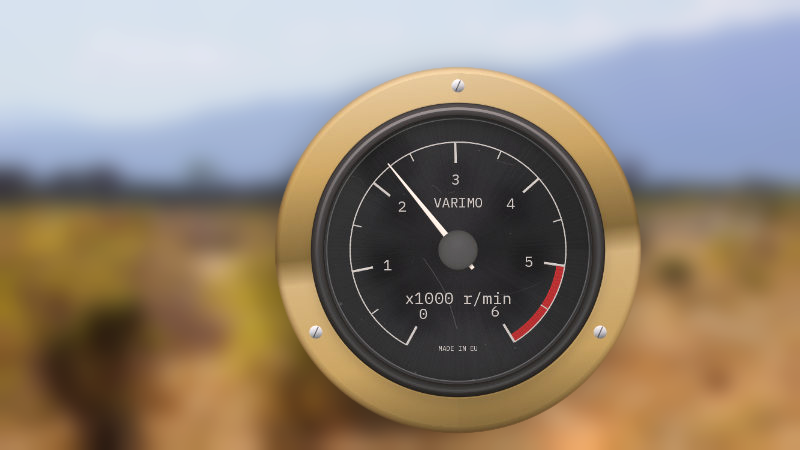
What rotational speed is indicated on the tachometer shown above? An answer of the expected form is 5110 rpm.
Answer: 2250 rpm
